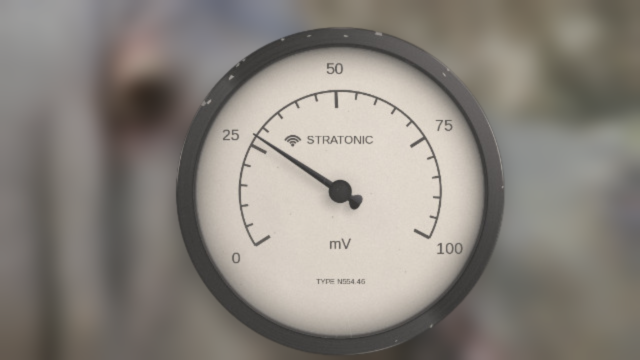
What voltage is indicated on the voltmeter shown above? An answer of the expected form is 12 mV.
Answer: 27.5 mV
